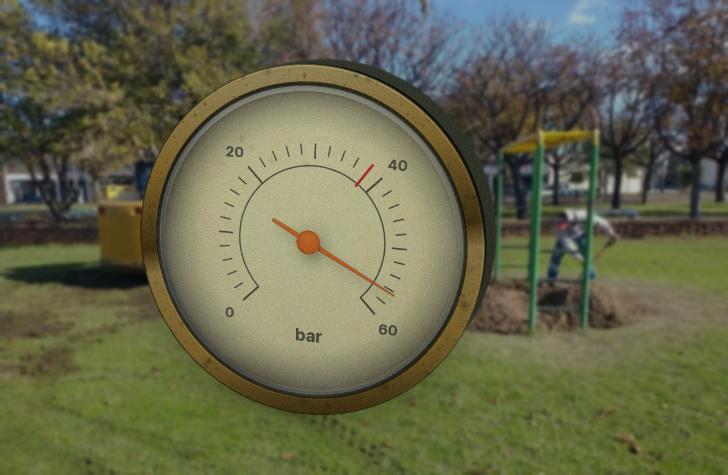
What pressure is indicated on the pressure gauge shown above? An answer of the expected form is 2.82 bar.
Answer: 56 bar
